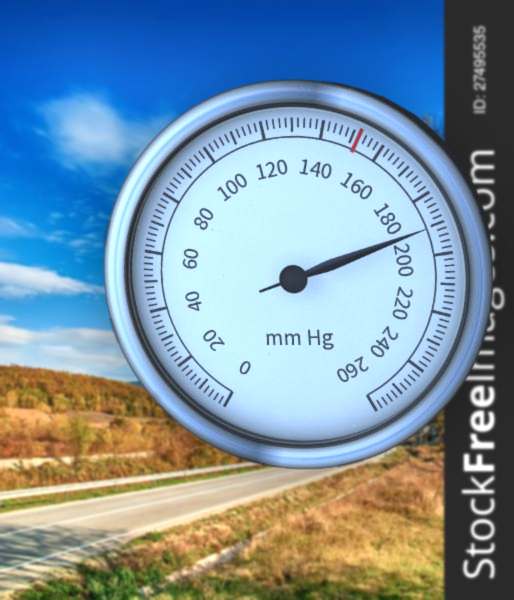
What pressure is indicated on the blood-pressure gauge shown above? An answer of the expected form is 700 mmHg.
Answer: 190 mmHg
